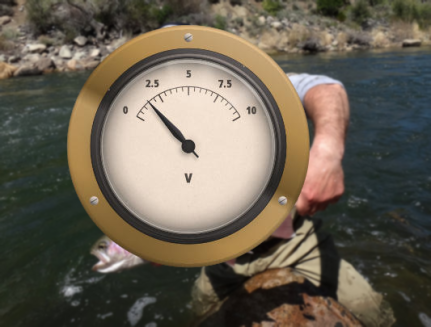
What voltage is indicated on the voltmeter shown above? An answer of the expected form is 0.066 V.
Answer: 1.5 V
